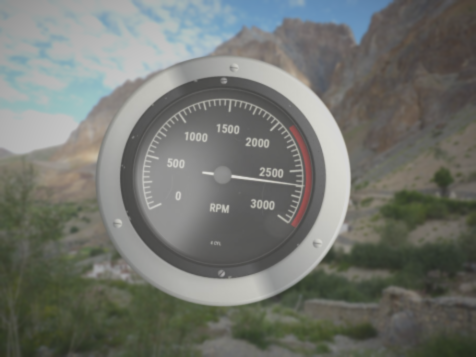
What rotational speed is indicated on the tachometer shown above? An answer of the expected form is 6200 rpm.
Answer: 2650 rpm
